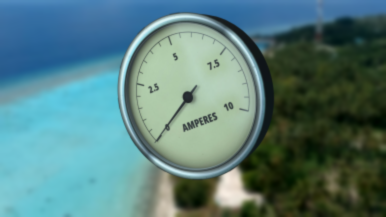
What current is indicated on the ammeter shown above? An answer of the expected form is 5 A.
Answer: 0 A
